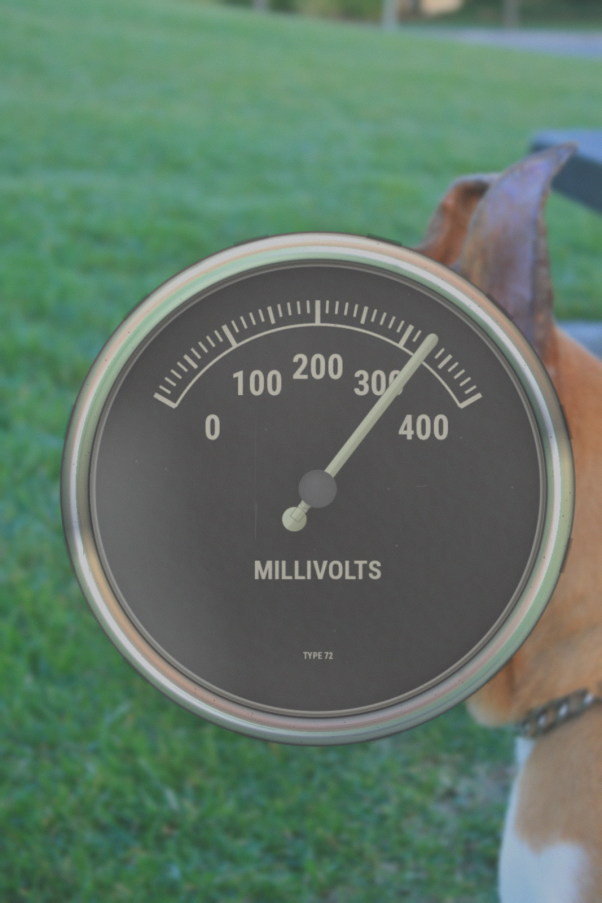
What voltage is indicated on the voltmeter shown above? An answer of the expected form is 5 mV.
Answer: 325 mV
